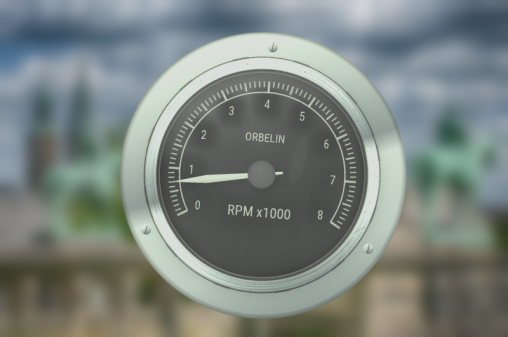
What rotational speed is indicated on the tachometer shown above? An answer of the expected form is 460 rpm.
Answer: 700 rpm
